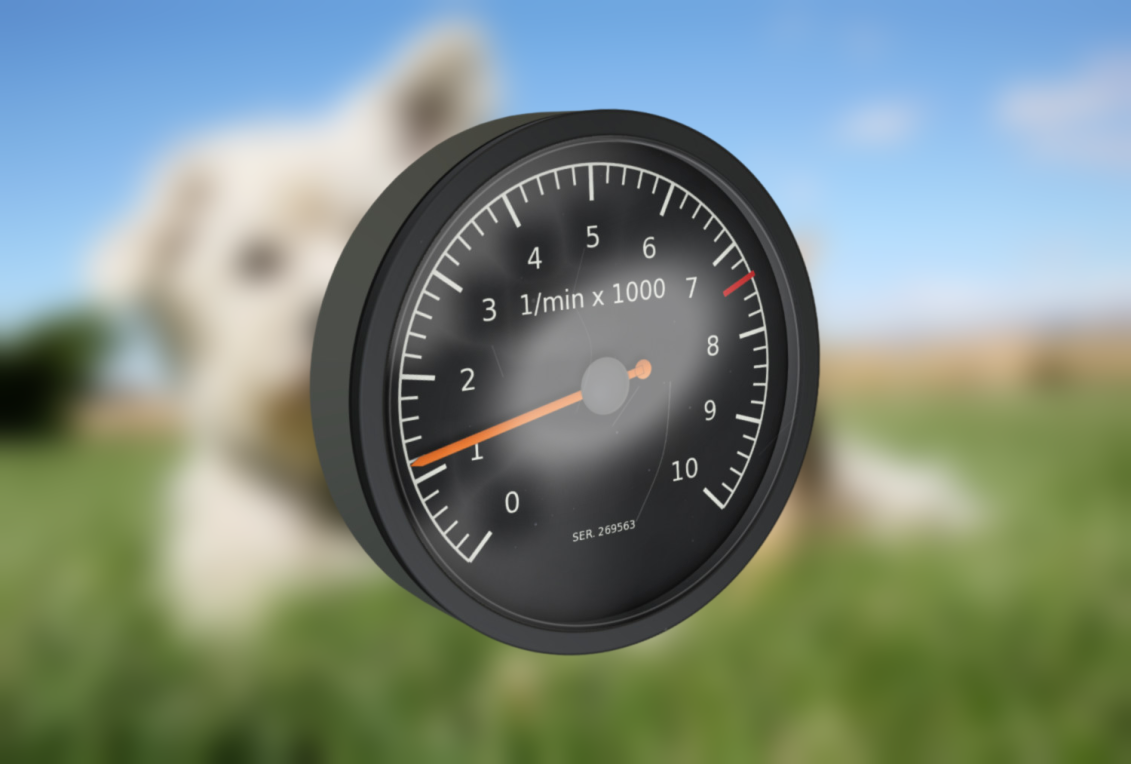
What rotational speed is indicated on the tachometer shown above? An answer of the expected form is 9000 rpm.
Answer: 1200 rpm
